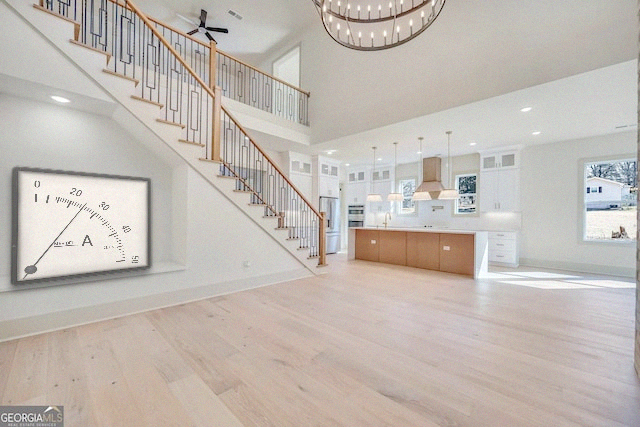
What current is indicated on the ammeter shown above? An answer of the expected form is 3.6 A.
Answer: 25 A
